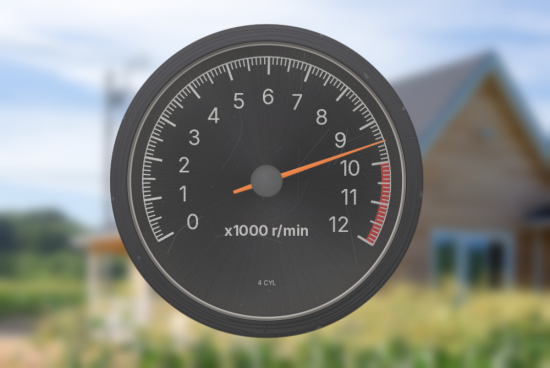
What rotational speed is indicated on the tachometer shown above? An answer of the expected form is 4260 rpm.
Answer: 9500 rpm
